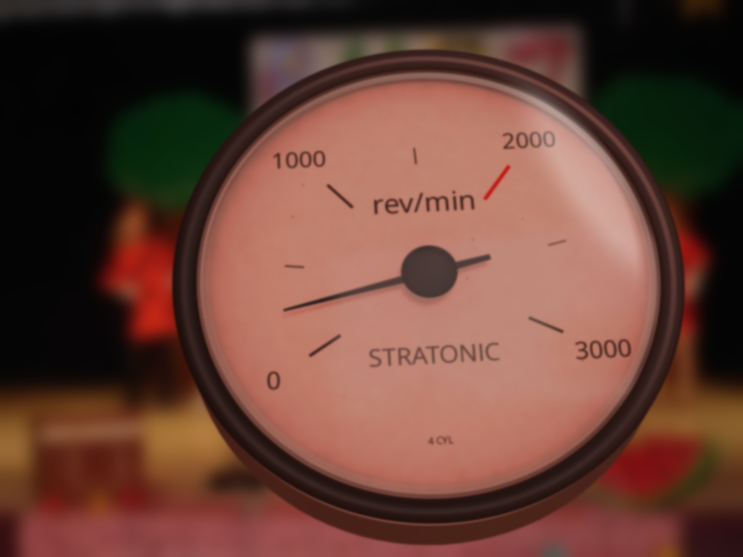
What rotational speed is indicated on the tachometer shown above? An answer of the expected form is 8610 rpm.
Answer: 250 rpm
